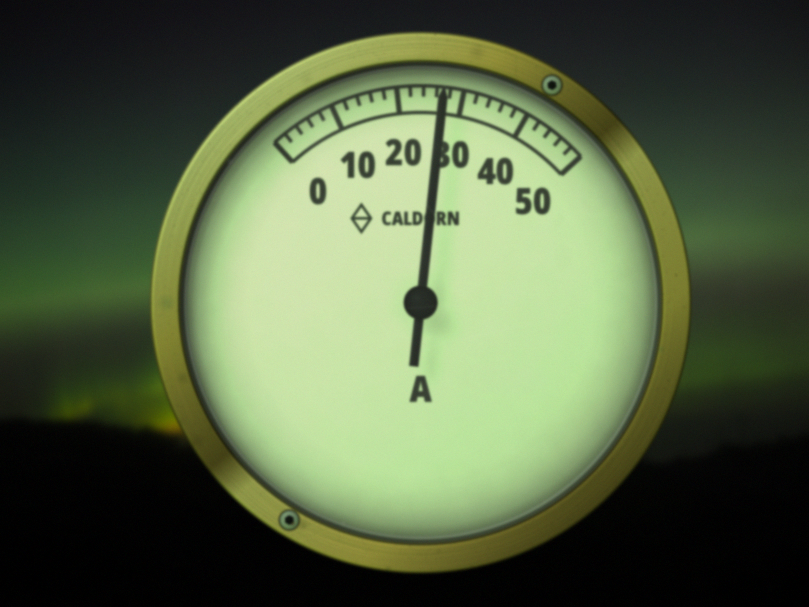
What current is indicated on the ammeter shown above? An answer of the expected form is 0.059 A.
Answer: 27 A
